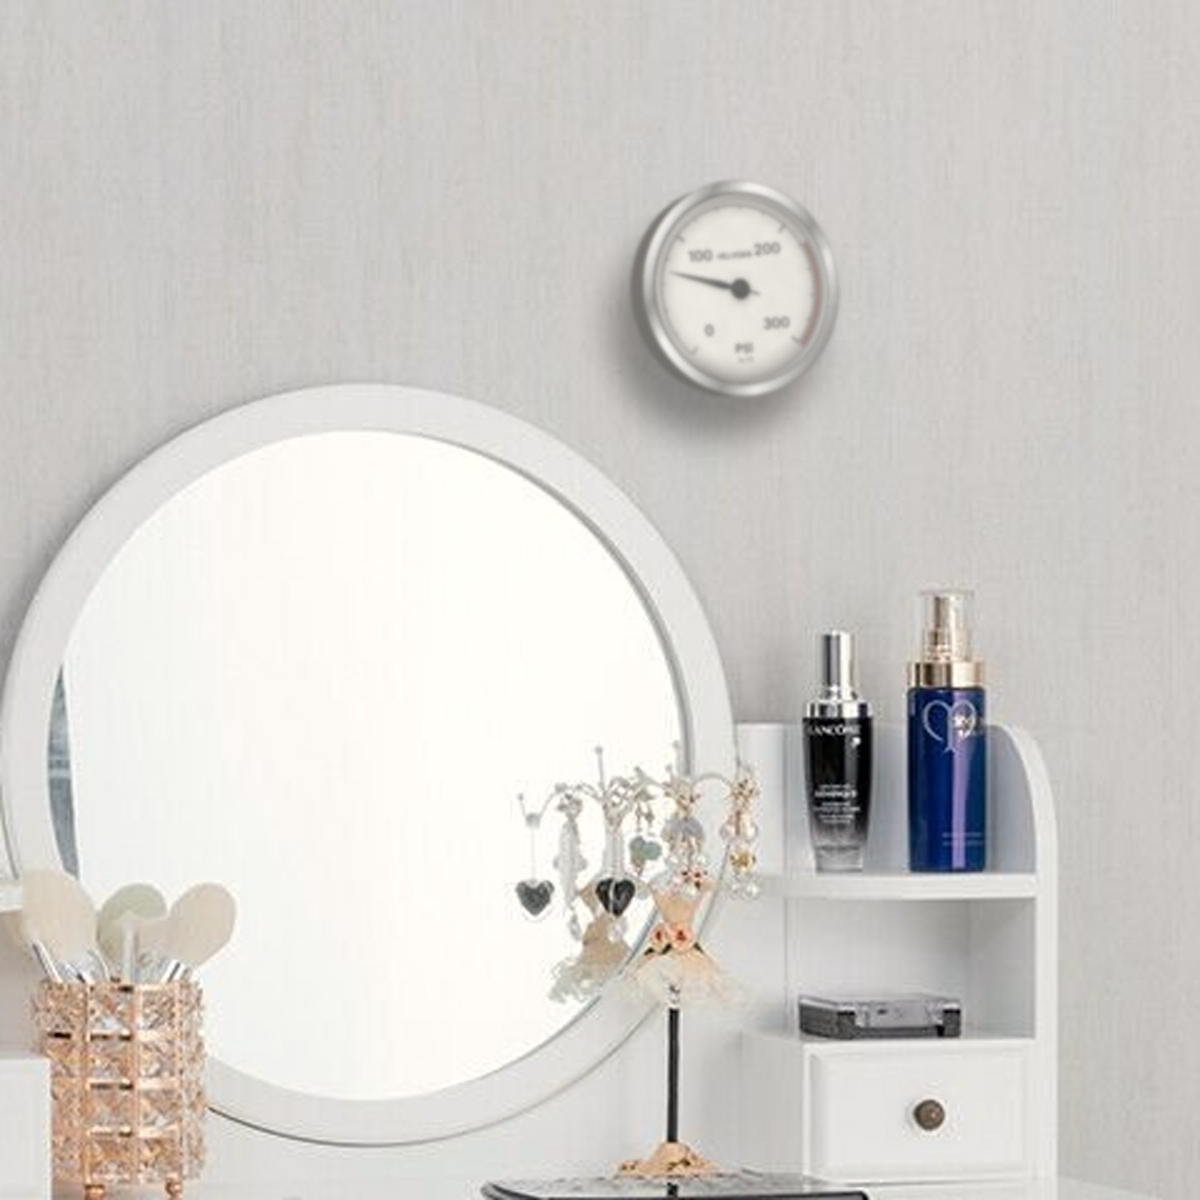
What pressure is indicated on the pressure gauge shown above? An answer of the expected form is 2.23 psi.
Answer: 70 psi
